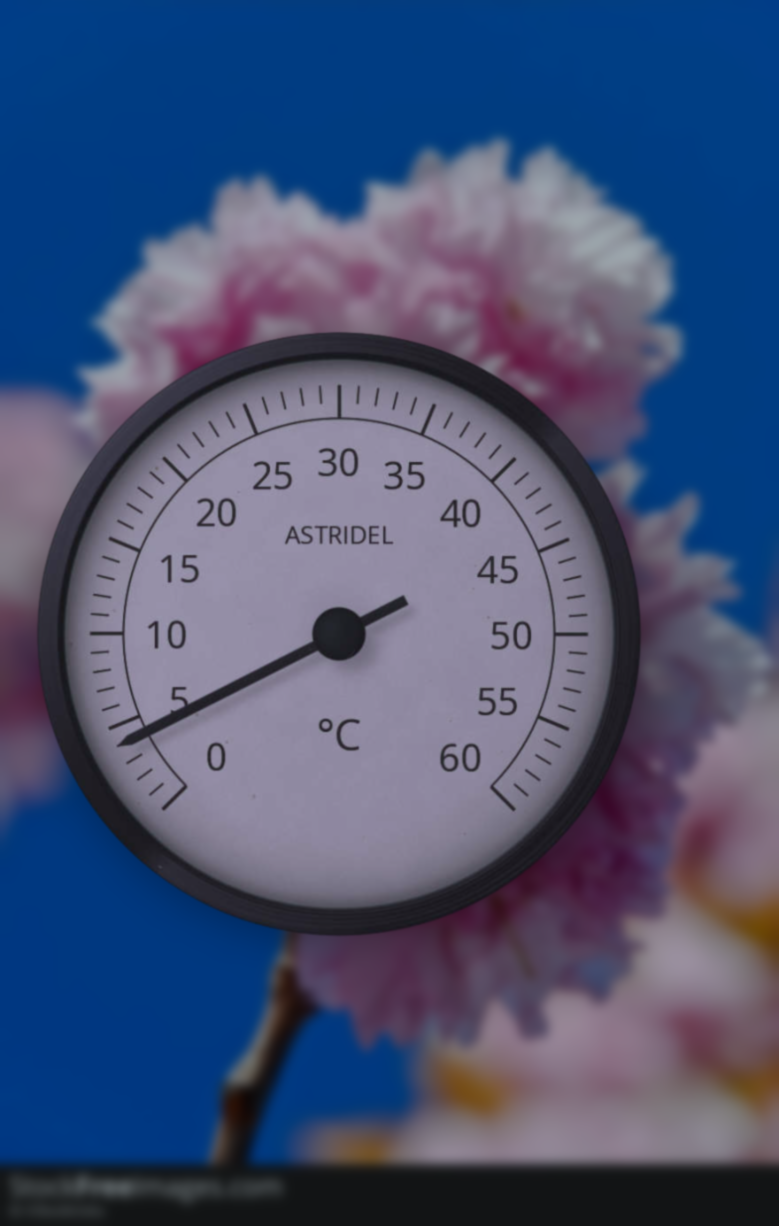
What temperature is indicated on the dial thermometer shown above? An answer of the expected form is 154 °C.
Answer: 4 °C
